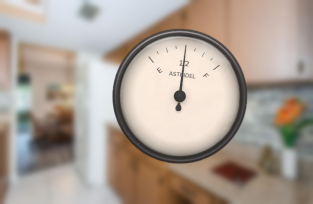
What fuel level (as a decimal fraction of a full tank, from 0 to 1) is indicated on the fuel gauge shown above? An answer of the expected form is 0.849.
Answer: 0.5
